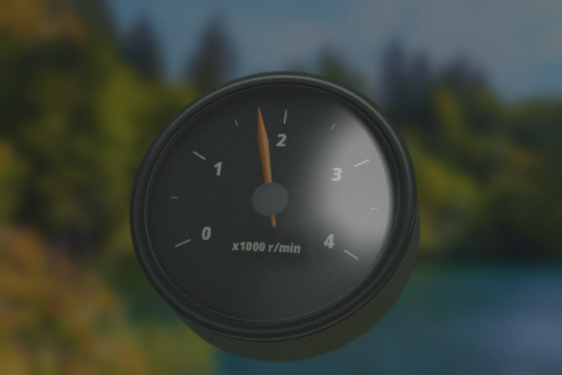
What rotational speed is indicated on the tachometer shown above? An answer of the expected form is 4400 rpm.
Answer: 1750 rpm
